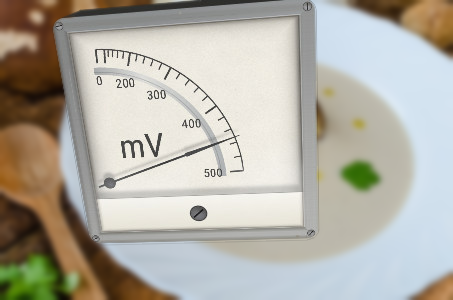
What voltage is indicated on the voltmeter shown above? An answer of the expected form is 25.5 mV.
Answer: 450 mV
